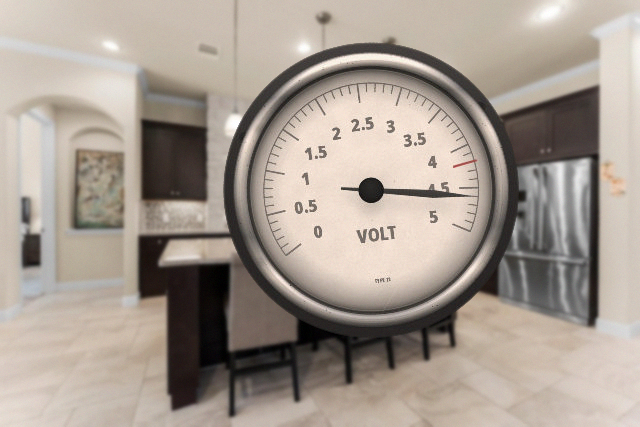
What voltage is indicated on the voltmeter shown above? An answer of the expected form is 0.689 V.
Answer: 4.6 V
